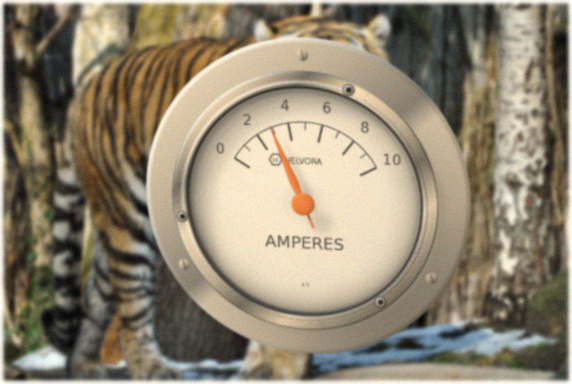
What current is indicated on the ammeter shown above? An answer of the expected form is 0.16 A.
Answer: 3 A
